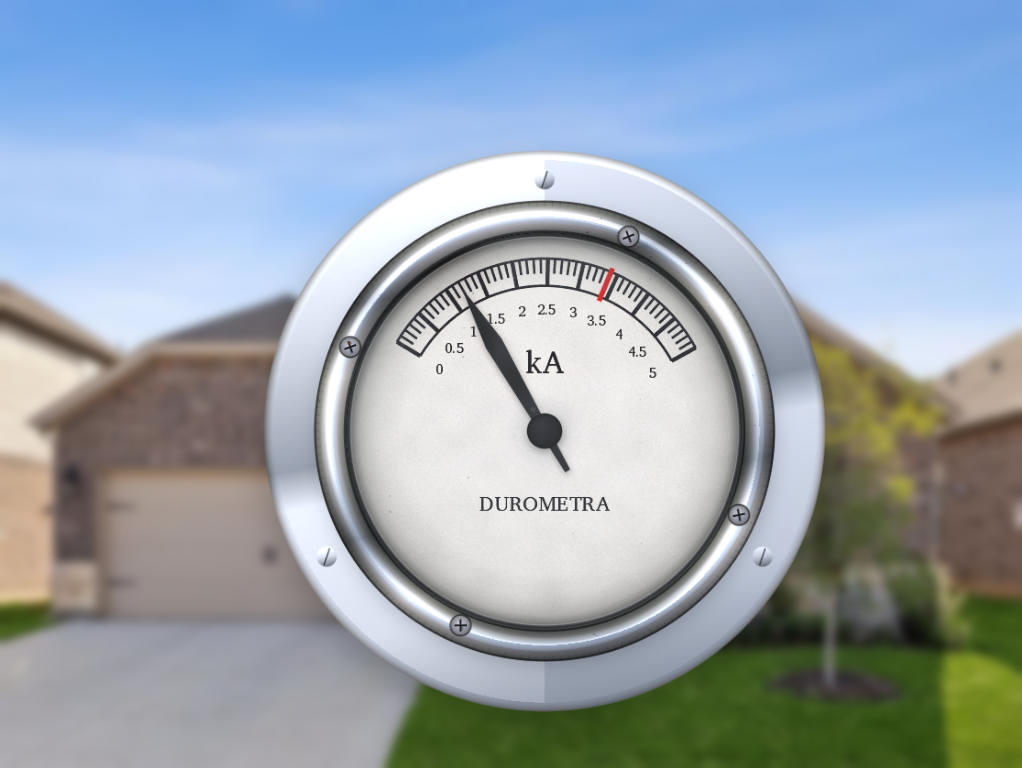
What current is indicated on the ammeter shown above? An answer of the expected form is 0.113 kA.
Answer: 1.2 kA
